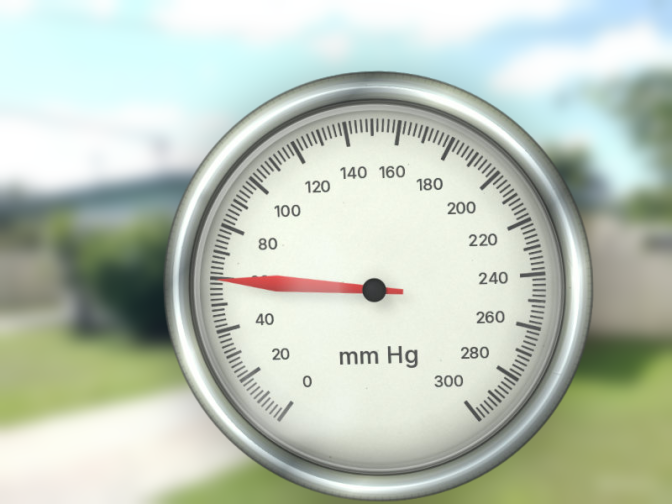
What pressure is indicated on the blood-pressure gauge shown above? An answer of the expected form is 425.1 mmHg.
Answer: 60 mmHg
